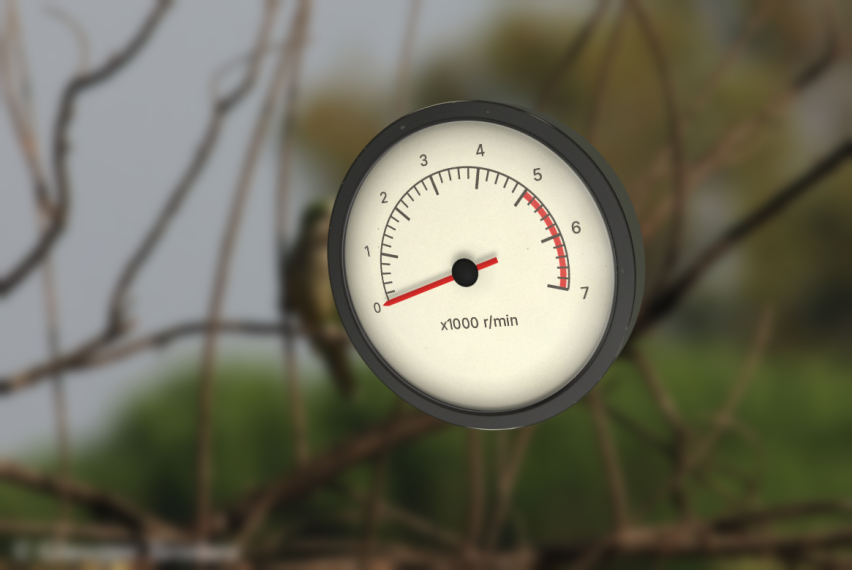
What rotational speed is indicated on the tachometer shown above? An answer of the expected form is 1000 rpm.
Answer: 0 rpm
